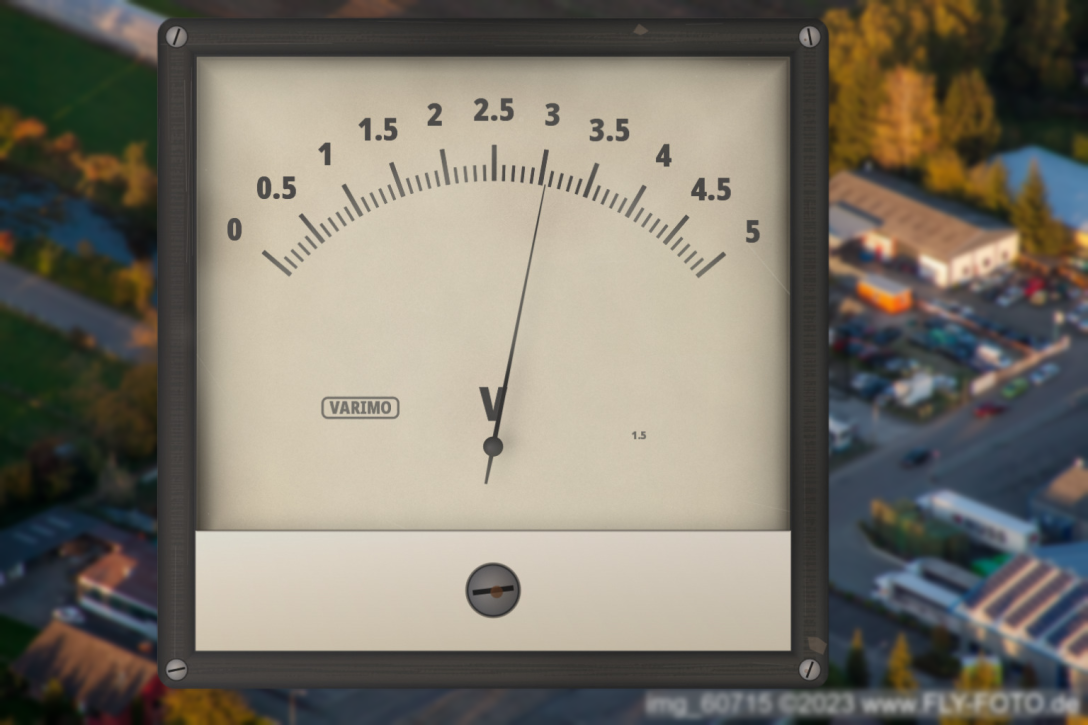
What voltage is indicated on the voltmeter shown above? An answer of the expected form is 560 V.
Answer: 3.05 V
